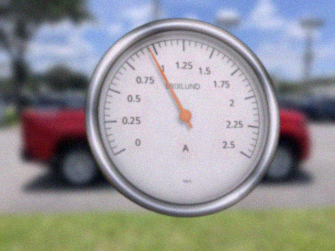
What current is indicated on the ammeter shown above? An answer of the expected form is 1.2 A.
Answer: 0.95 A
